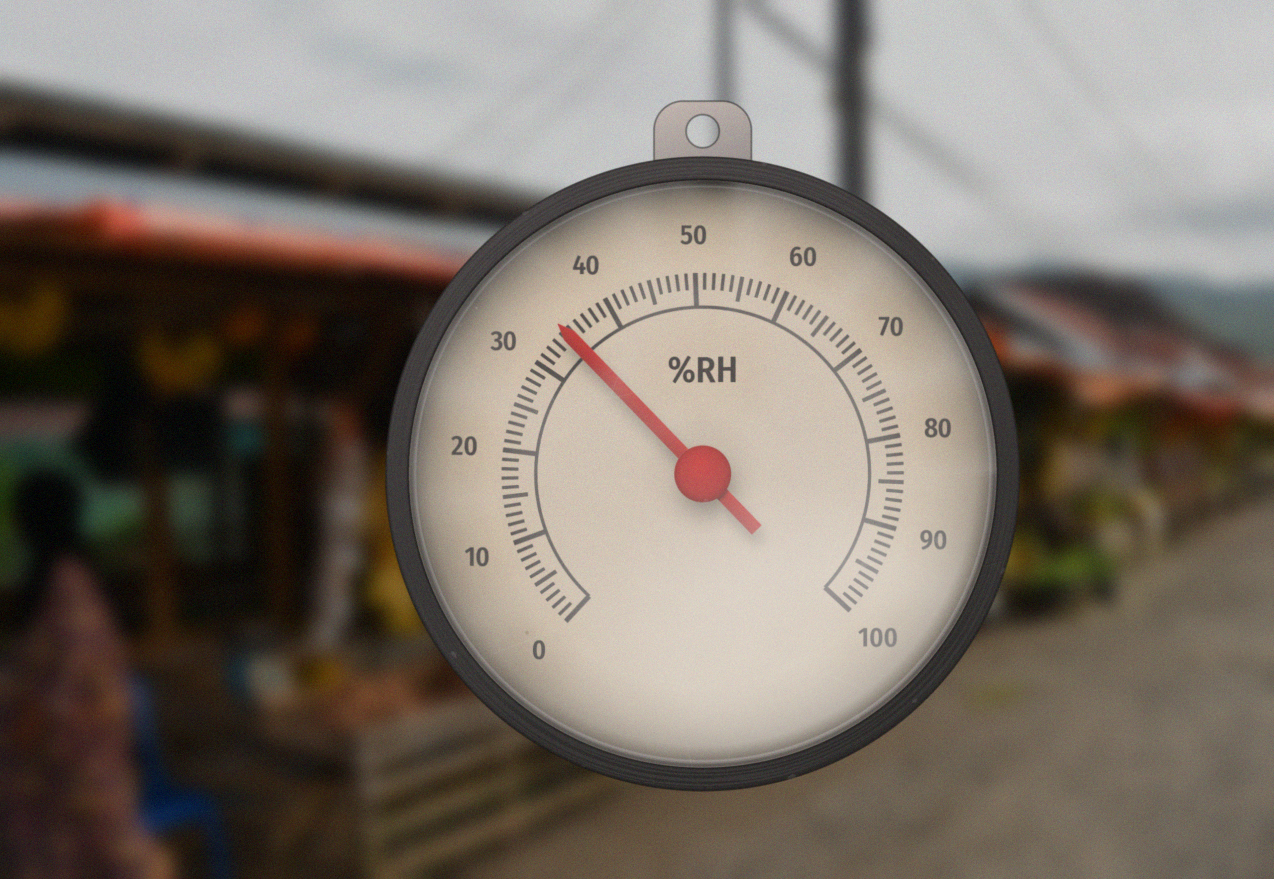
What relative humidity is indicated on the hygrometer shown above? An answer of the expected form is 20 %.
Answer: 34.5 %
